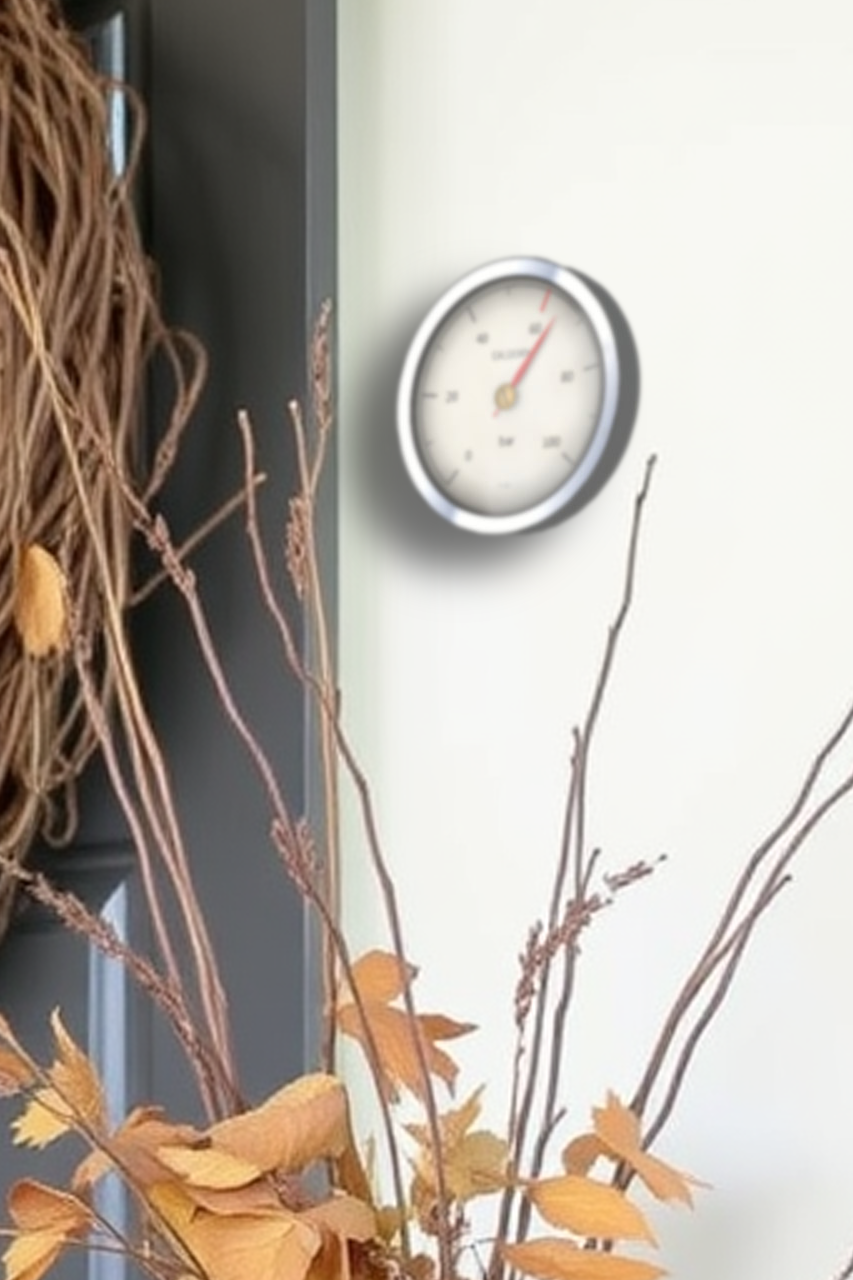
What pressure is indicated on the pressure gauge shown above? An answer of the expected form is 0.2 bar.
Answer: 65 bar
